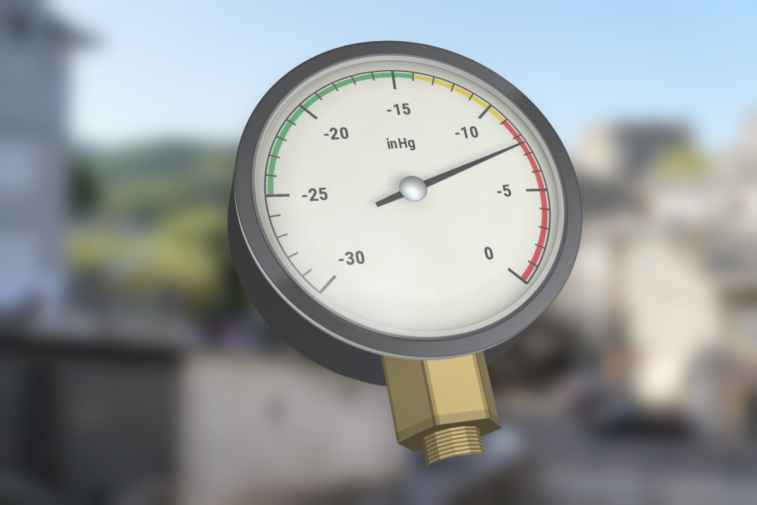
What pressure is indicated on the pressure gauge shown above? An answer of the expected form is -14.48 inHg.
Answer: -7.5 inHg
